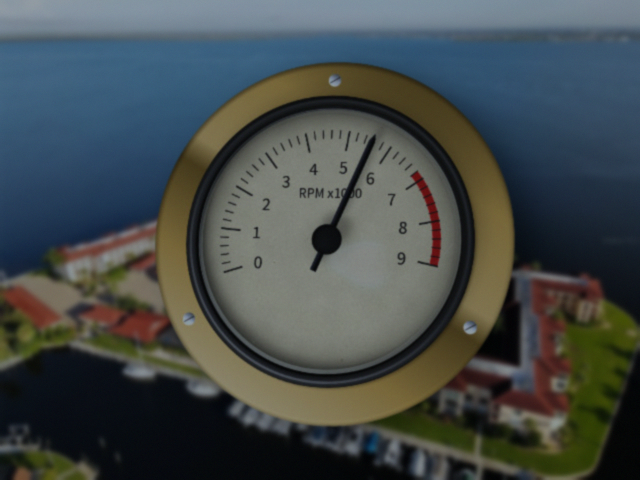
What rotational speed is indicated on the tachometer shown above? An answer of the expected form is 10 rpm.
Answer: 5600 rpm
